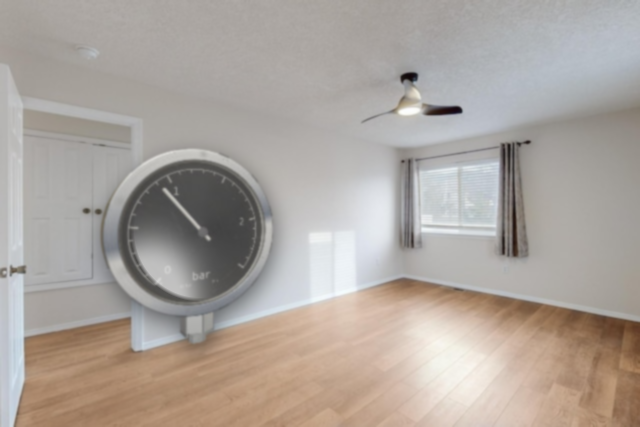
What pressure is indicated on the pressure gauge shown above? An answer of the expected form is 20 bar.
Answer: 0.9 bar
